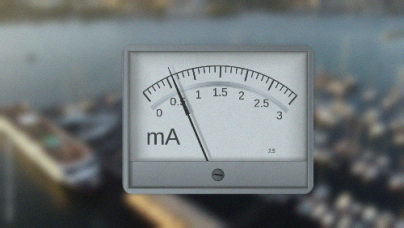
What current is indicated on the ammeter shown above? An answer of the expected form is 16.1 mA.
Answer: 0.6 mA
